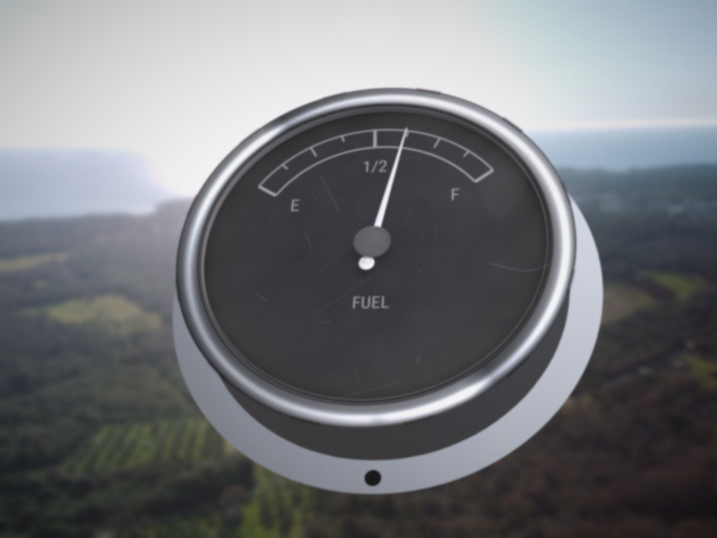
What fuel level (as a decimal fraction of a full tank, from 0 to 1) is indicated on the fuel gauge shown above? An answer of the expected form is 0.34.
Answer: 0.625
